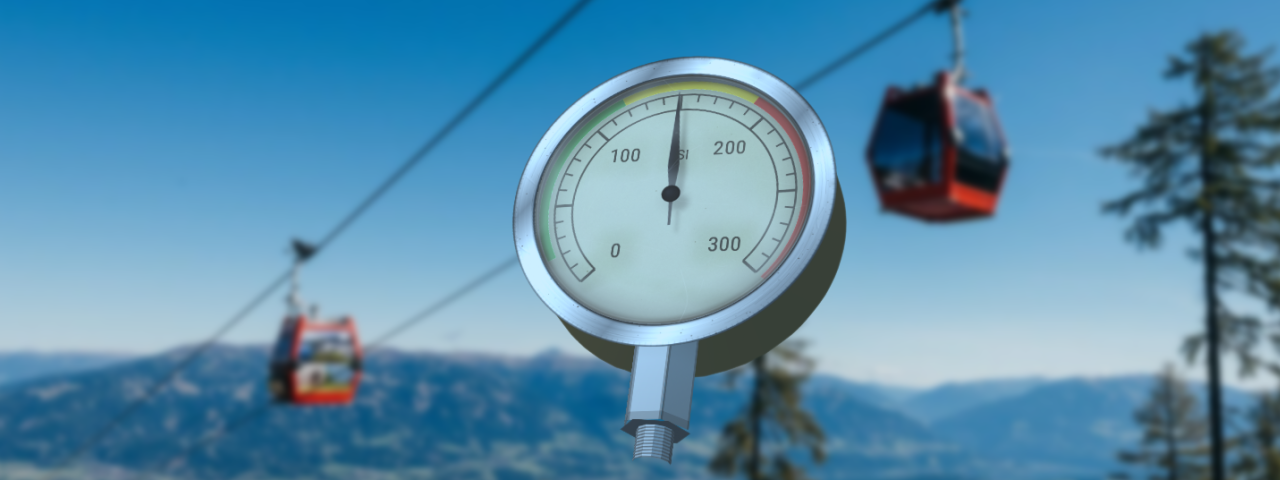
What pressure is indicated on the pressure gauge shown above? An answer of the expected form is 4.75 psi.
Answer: 150 psi
